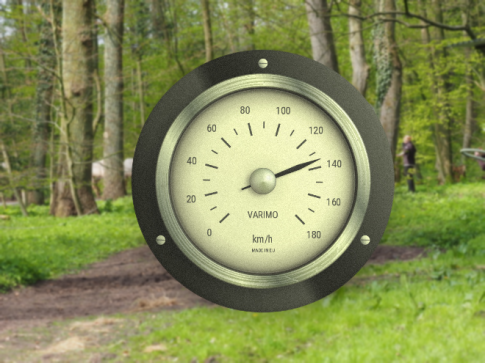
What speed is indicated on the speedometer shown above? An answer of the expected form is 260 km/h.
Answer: 135 km/h
